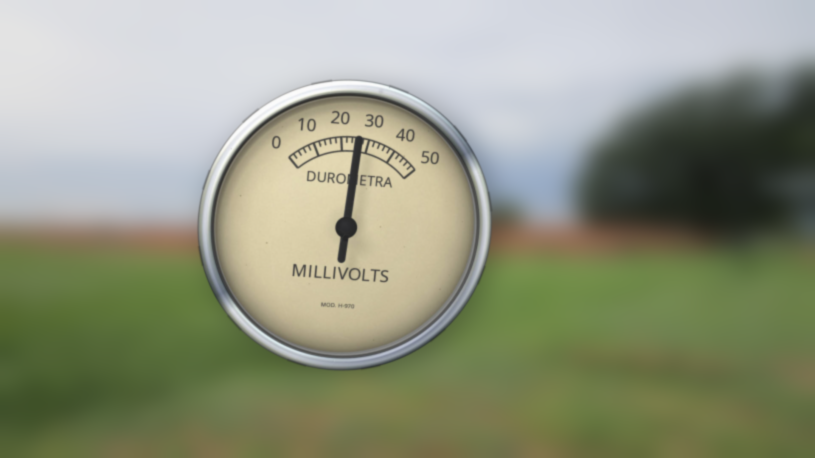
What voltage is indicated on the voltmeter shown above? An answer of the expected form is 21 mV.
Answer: 26 mV
